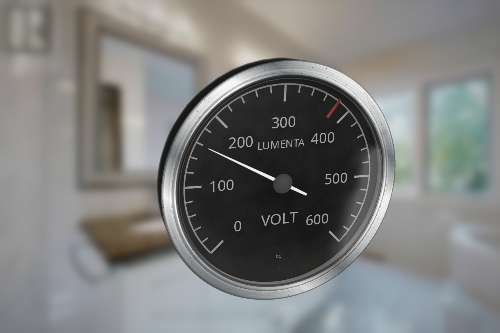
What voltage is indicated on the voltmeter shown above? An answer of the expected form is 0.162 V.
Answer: 160 V
